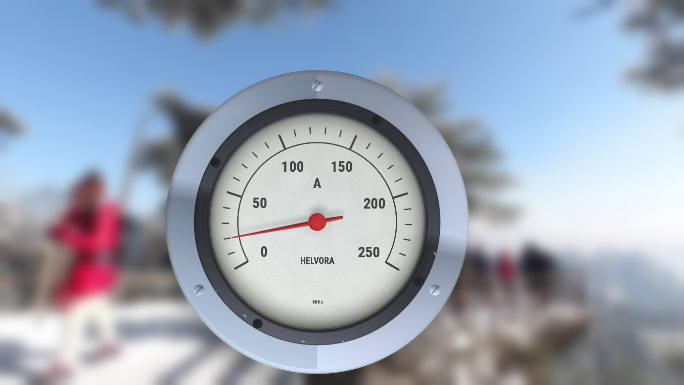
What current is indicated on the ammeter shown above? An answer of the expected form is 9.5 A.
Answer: 20 A
